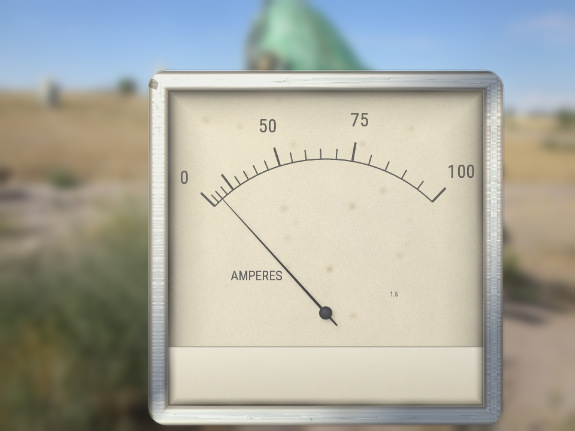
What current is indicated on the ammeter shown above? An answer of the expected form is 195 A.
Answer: 15 A
